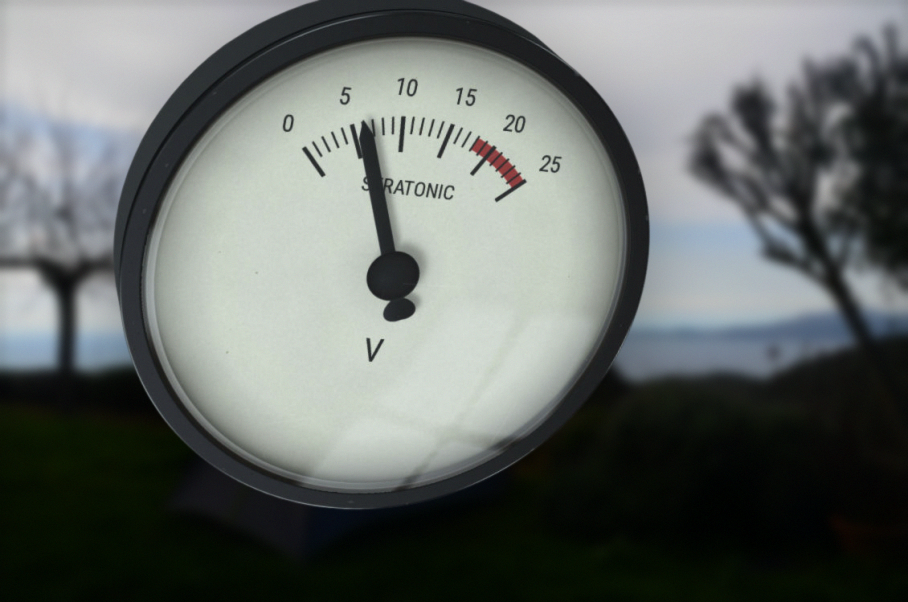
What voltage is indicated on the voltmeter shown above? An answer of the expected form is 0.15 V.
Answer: 6 V
